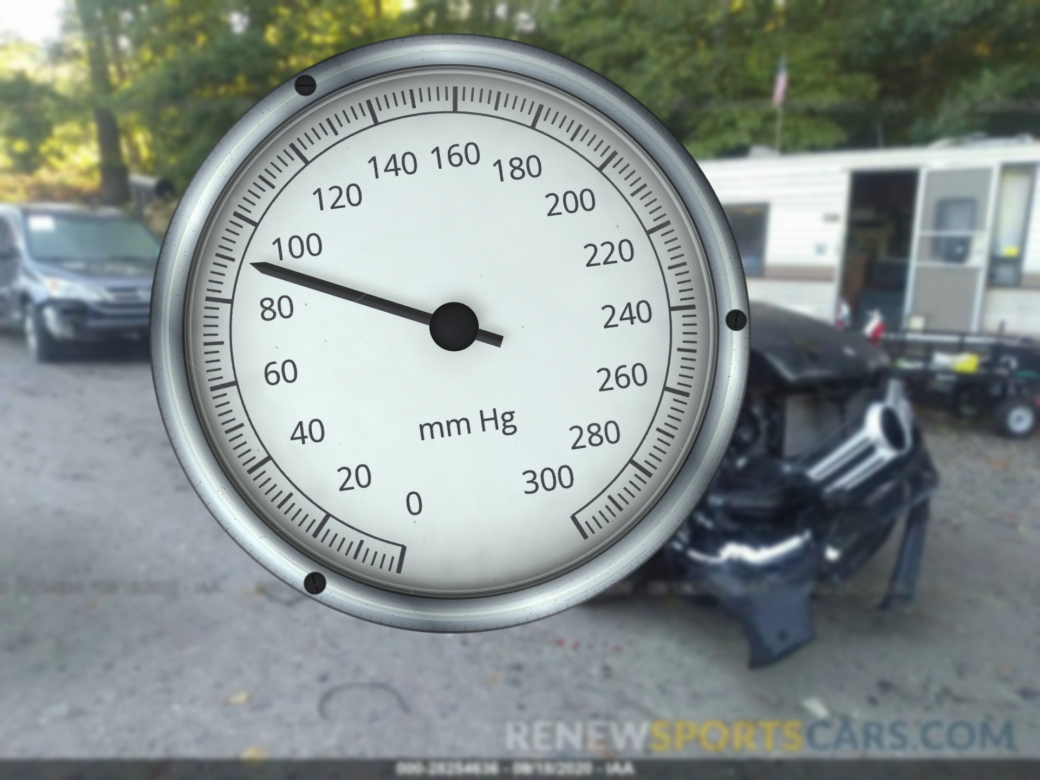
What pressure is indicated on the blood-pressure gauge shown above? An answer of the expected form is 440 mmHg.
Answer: 90 mmHg
